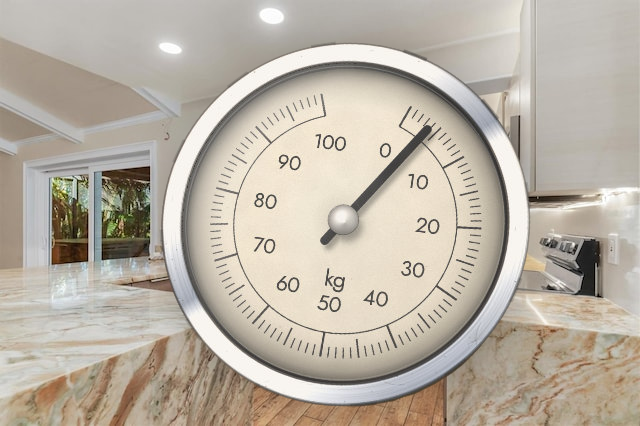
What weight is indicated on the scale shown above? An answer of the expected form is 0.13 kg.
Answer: 4 kg
